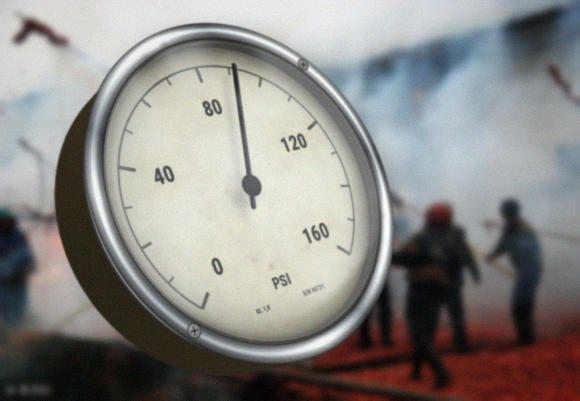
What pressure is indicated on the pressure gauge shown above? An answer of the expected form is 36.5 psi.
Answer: 90 psi
